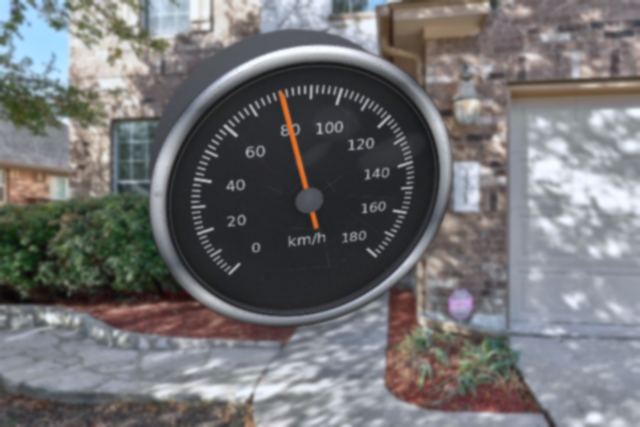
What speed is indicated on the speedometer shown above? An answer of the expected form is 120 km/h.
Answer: 80 km/h
